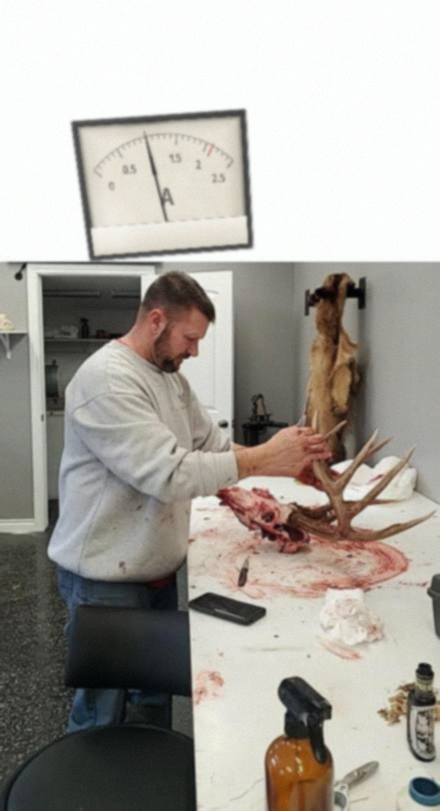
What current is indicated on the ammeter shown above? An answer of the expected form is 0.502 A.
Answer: 1 A
